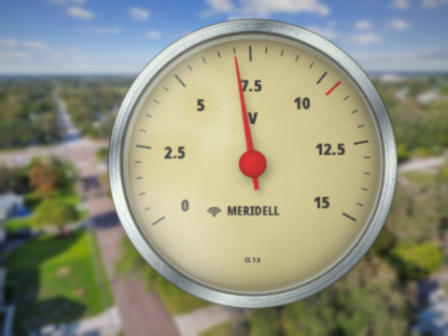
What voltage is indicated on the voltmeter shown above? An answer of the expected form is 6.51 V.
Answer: 7 V
